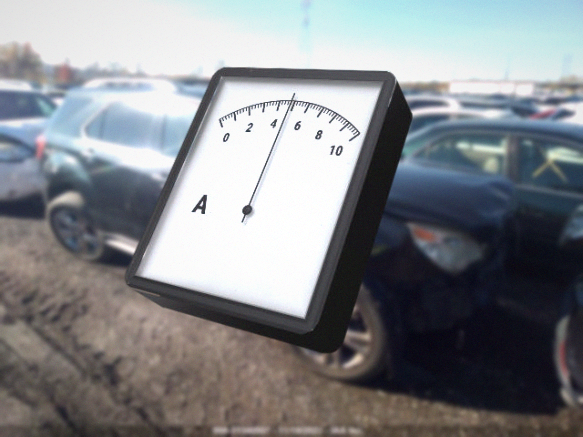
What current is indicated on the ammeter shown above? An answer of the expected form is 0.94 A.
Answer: 5 A
